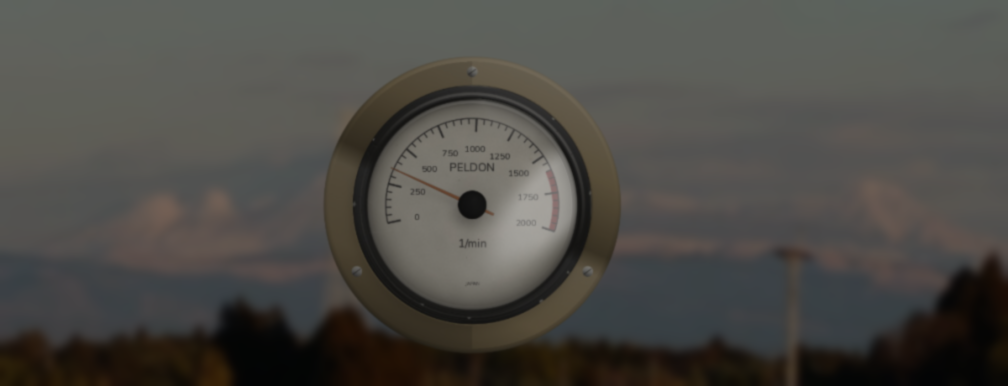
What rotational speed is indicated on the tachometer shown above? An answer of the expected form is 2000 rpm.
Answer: 350 rpm
